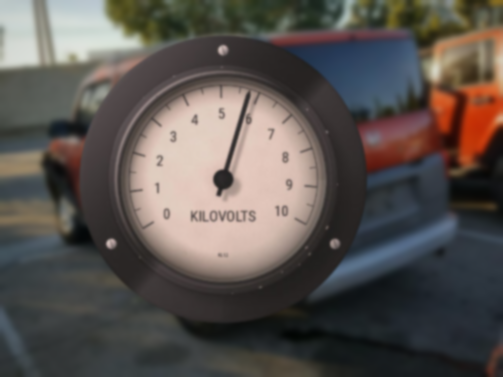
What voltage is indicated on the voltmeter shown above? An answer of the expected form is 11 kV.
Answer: 5.75 kV
